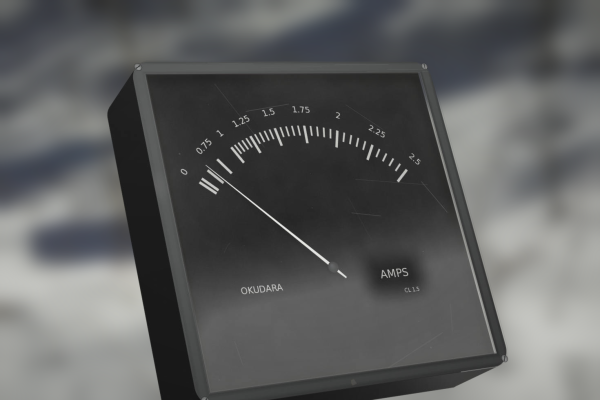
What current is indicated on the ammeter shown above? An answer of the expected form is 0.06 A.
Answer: 0.5 A
